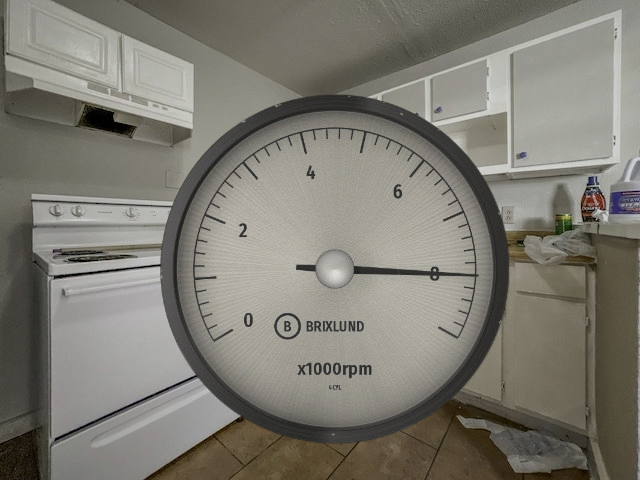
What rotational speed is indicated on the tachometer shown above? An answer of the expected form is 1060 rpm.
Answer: 8000 rpm
